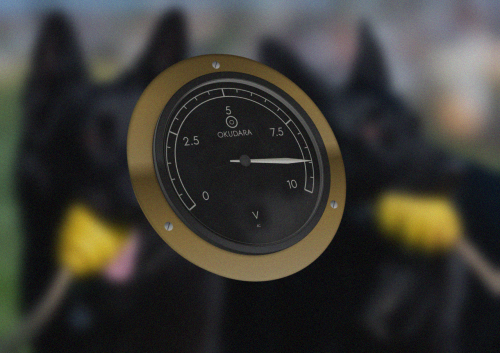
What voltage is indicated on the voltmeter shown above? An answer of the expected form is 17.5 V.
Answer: 9 V
